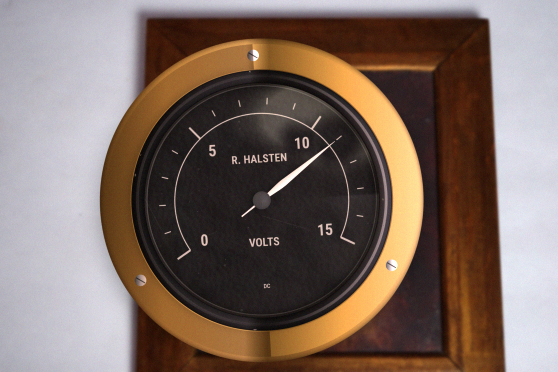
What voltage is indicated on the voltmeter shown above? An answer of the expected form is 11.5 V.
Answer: 11 V
